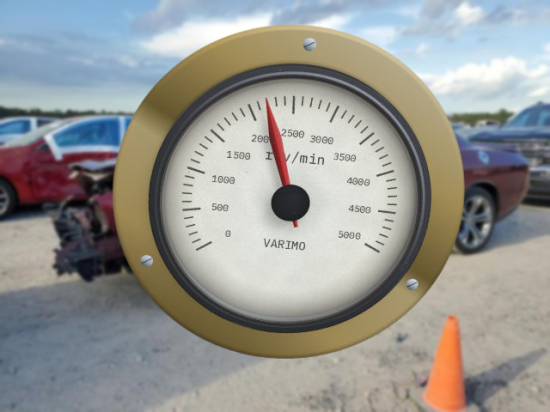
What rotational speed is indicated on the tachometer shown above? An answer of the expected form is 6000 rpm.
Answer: 2200 rpm
